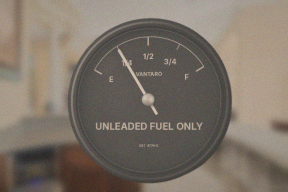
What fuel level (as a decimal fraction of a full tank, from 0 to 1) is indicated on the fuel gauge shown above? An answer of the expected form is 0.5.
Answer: 0.25
